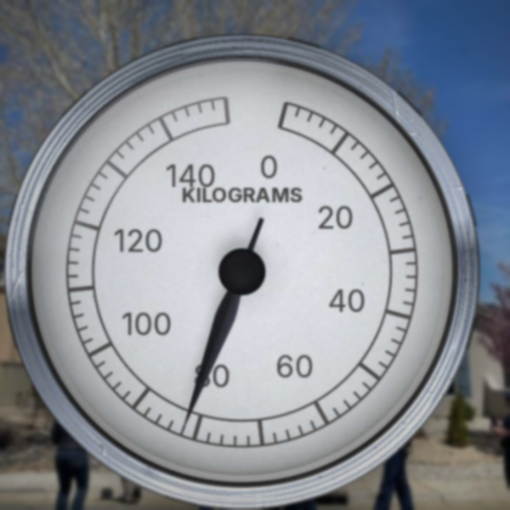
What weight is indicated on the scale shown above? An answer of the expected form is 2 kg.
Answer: 82 kg
